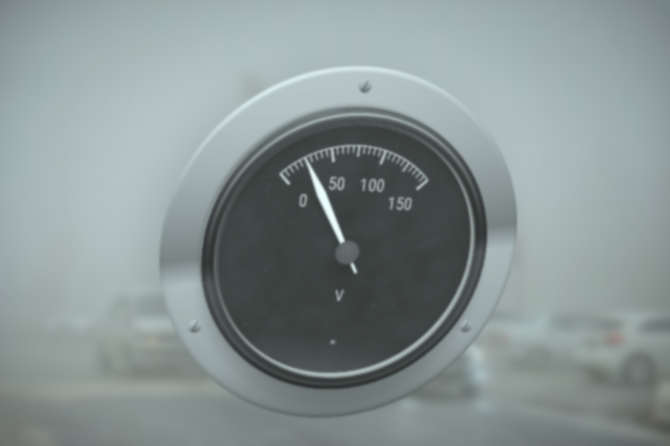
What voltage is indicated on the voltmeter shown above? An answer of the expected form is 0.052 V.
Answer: 25 V
